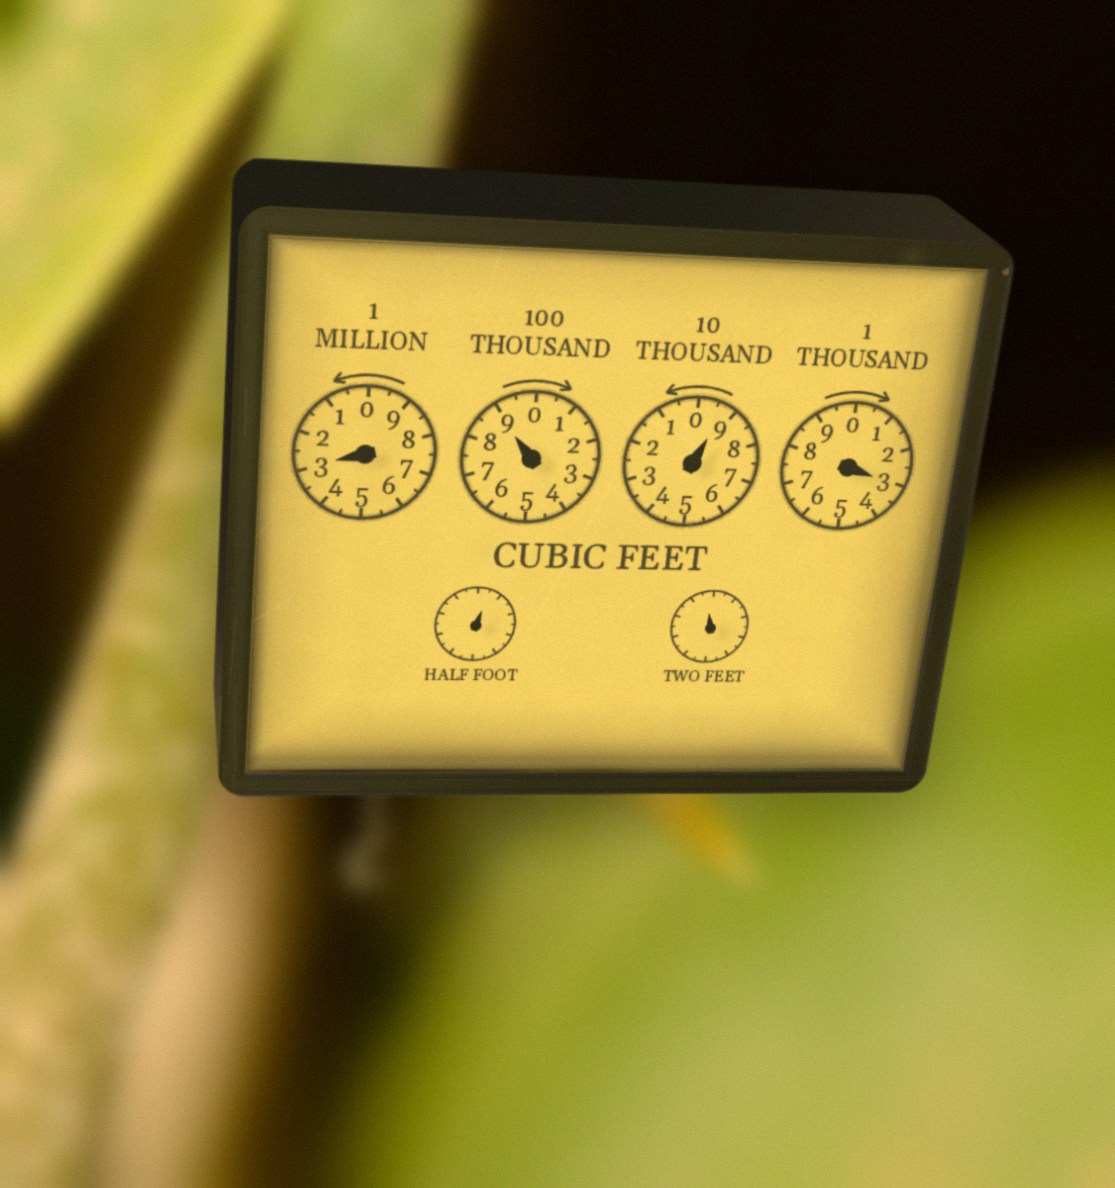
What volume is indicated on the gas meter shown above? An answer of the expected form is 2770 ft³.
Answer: 289300 ft³
